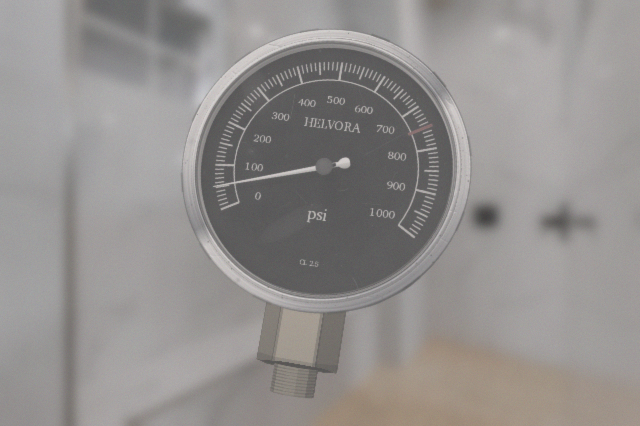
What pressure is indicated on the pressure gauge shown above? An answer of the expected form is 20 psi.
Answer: 50 psi
